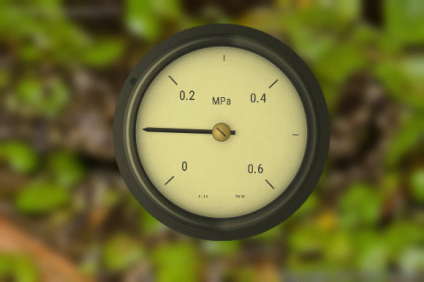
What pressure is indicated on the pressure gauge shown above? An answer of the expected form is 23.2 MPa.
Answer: 0.1 MPa
